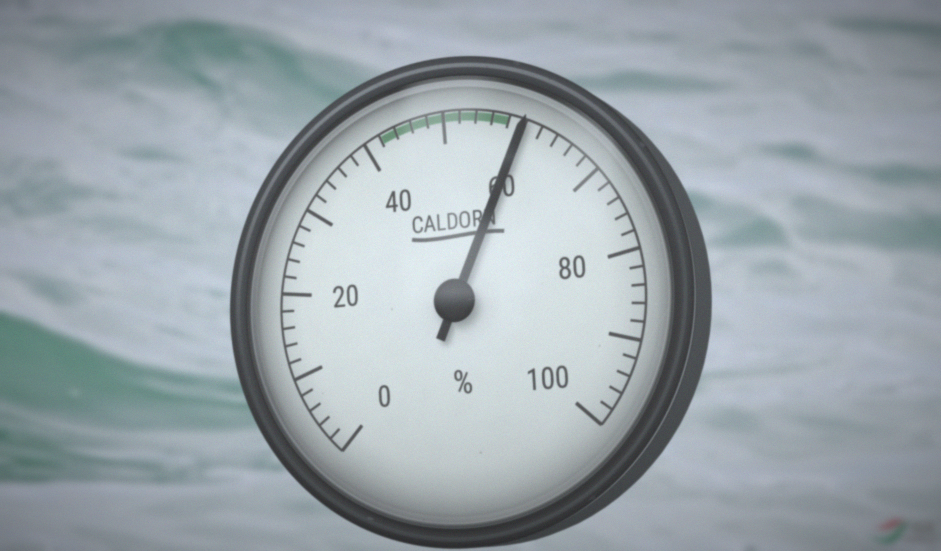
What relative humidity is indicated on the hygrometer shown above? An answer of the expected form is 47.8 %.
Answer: 60 %
